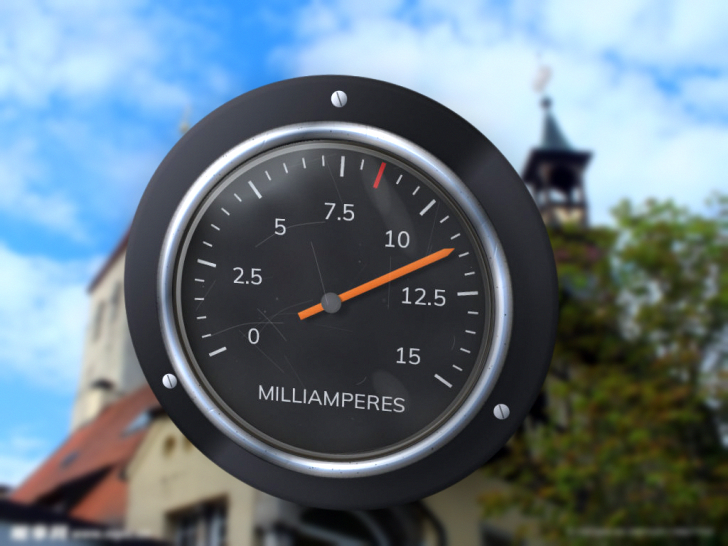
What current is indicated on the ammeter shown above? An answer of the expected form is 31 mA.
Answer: 11.25 mA
